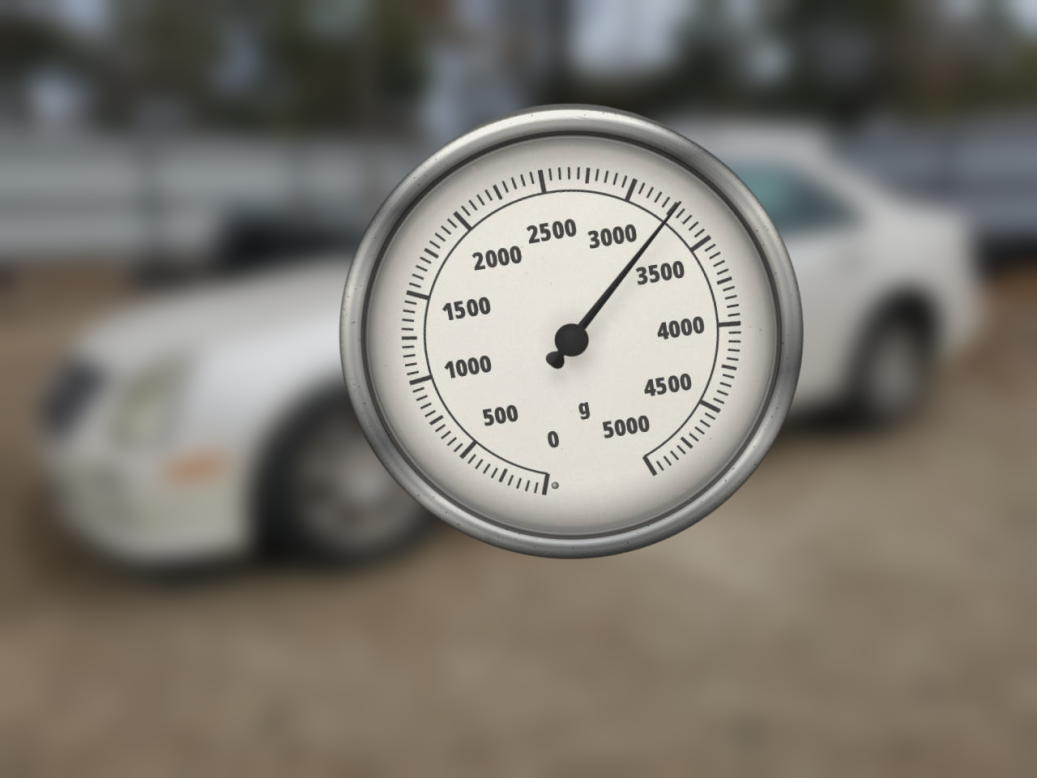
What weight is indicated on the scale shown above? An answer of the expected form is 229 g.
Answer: 3250 g
